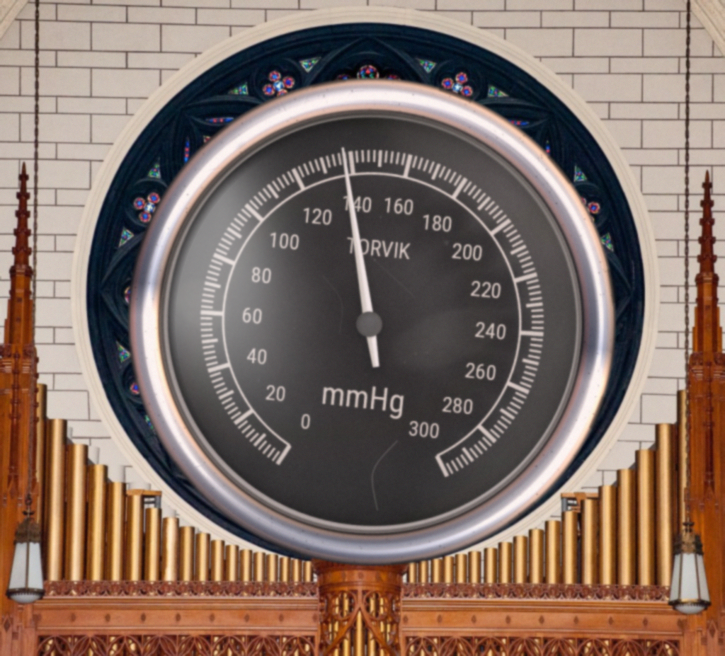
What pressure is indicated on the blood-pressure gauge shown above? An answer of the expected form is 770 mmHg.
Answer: 138 mmHg
